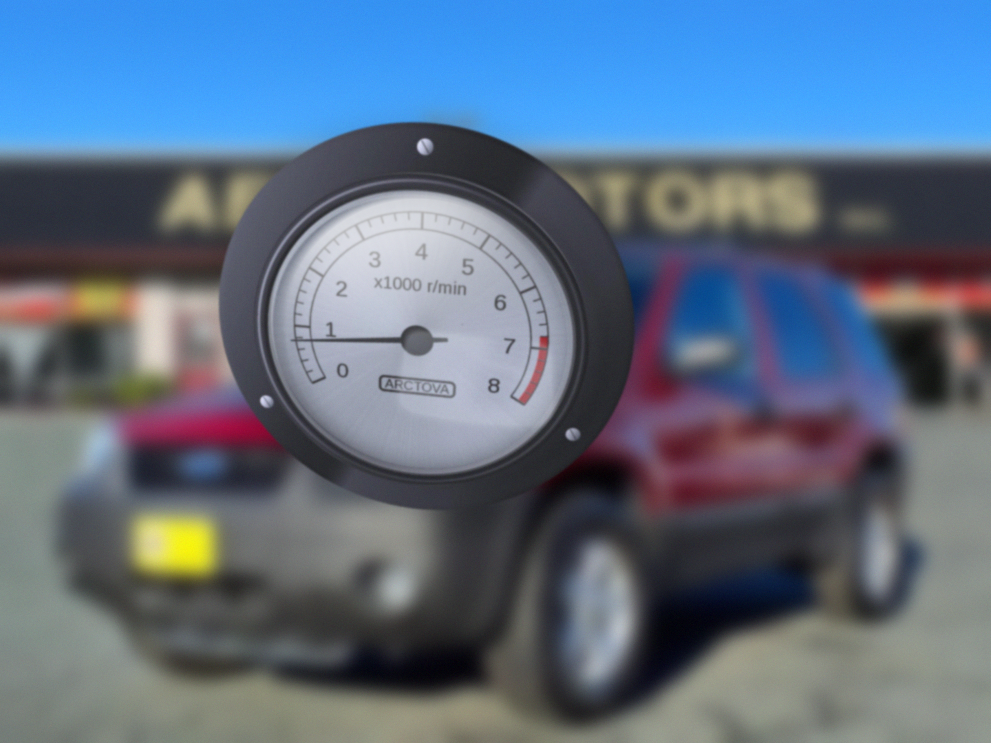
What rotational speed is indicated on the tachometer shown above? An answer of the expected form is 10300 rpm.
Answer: 800 rpm
